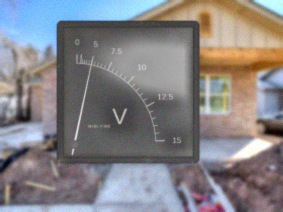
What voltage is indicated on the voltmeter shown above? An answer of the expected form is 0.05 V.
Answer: 5 V
